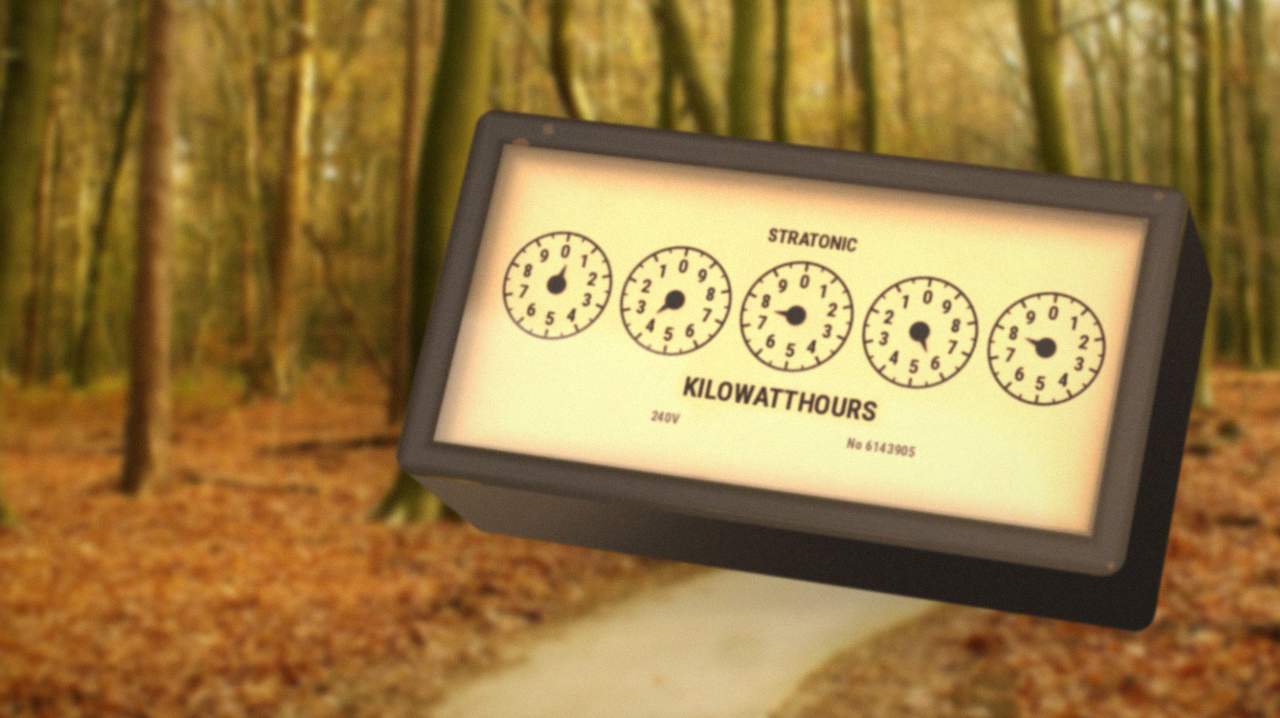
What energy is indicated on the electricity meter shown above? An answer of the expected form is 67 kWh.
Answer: 3758 kWh
